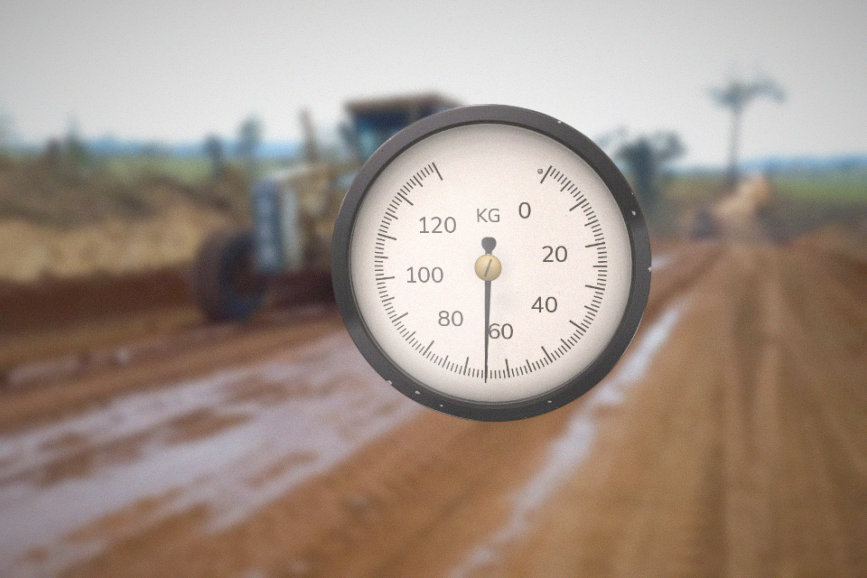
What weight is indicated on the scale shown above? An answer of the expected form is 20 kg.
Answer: 65 kg
